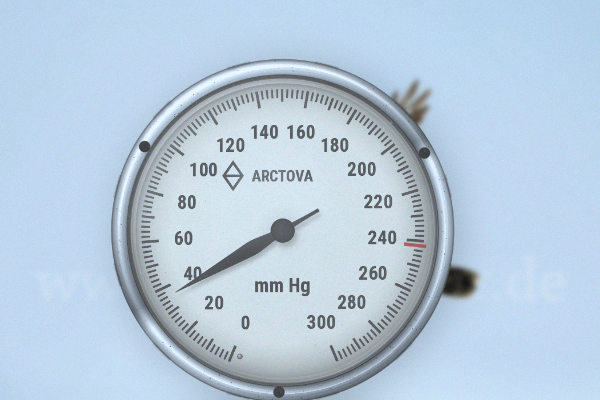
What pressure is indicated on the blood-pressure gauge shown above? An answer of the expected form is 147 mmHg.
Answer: 36 mmHg
